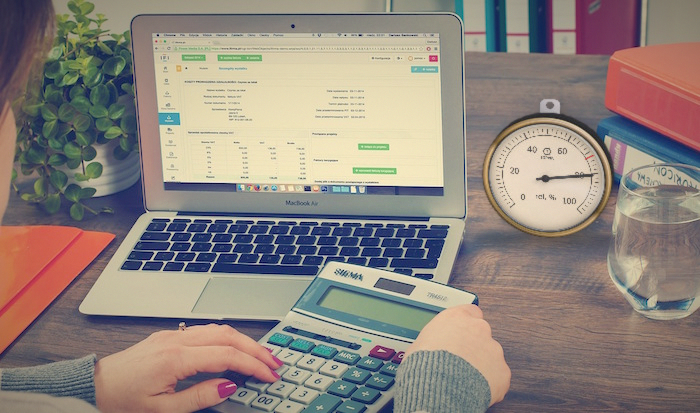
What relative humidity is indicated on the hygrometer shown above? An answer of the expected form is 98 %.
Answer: 80 %
